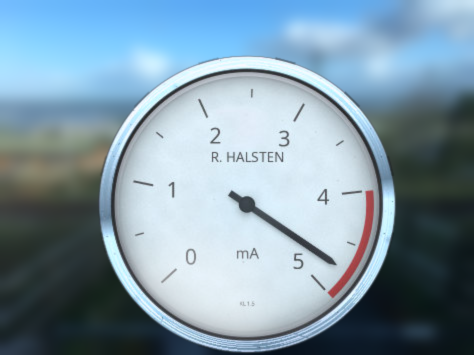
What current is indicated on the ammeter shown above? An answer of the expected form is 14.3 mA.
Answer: 4.75 mA
